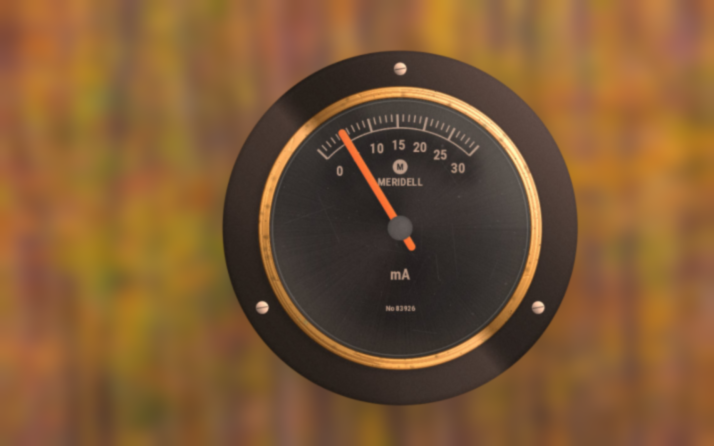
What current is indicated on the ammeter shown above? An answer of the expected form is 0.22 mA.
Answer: 5 mA
